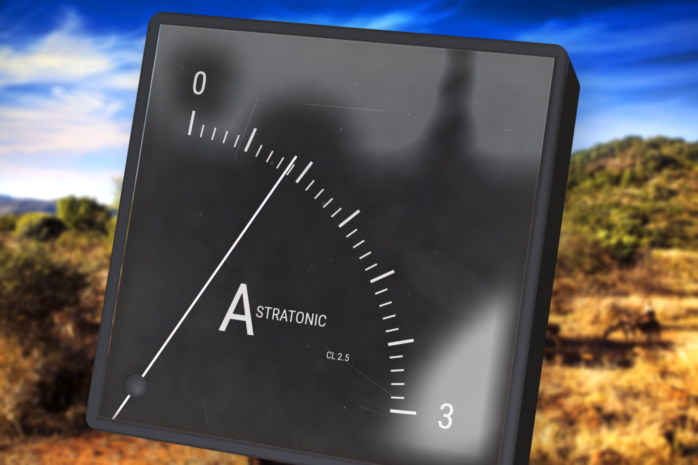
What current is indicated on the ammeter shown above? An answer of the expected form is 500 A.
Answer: 0.9 A
